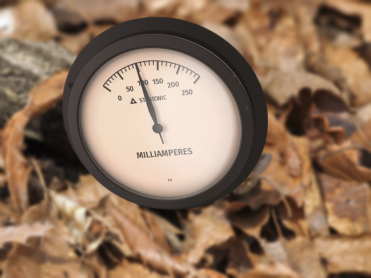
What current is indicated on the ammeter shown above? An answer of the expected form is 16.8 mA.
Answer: 100 mA
